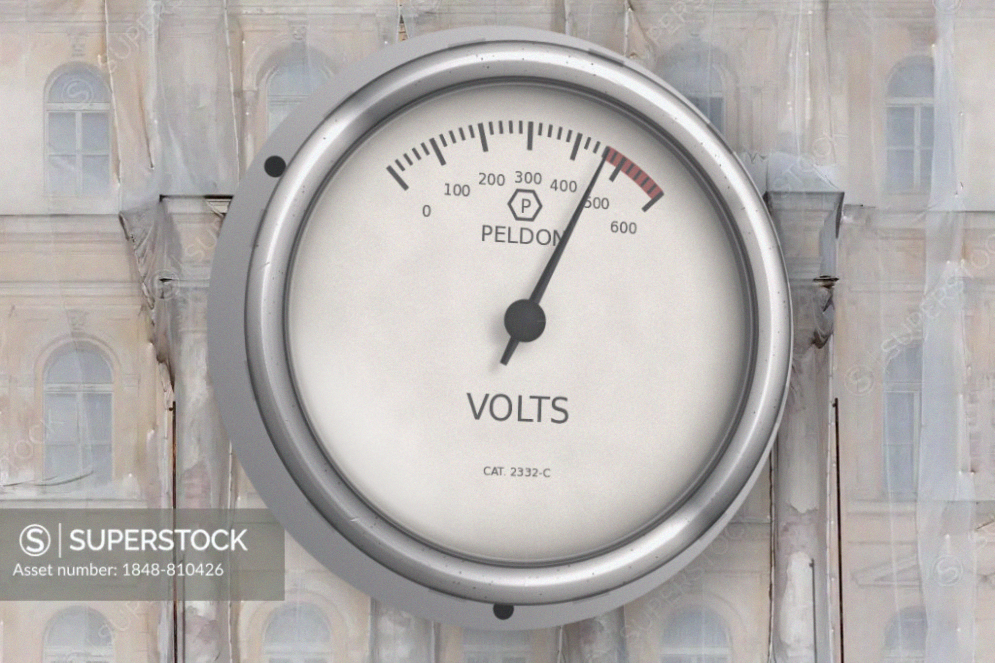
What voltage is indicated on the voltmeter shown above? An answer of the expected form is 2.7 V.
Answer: 460 V
